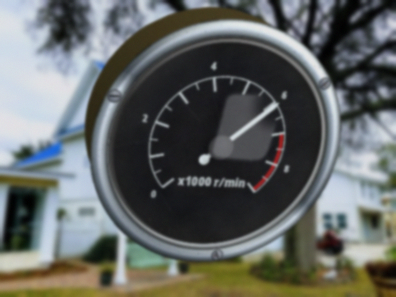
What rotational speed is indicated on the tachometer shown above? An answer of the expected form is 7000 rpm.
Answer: 6000 rpm
